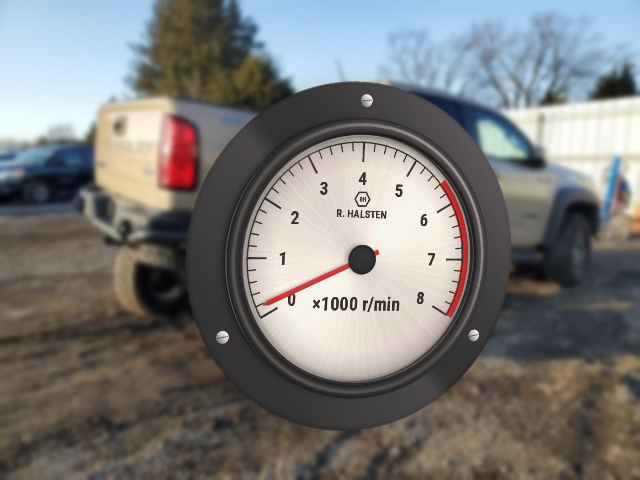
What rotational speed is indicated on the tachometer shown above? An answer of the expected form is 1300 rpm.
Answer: 200 rpm
